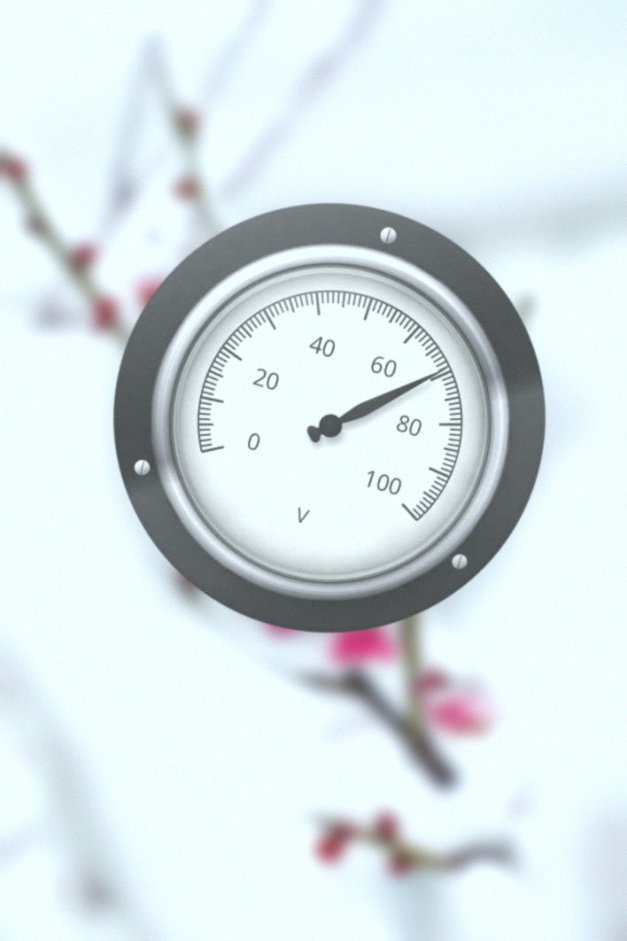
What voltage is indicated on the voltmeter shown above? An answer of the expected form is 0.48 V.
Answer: 69 V
